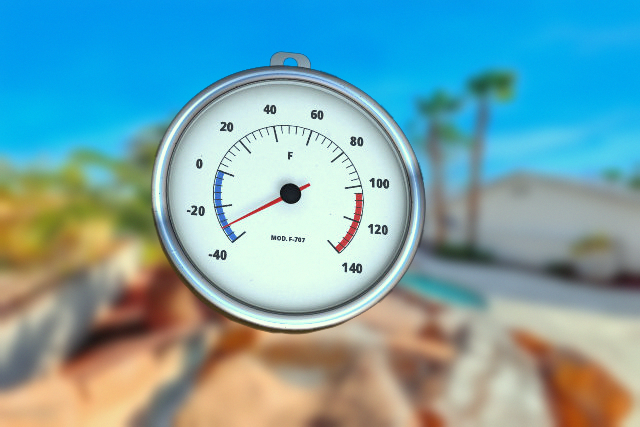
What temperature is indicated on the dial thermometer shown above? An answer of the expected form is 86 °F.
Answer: -32 °F
